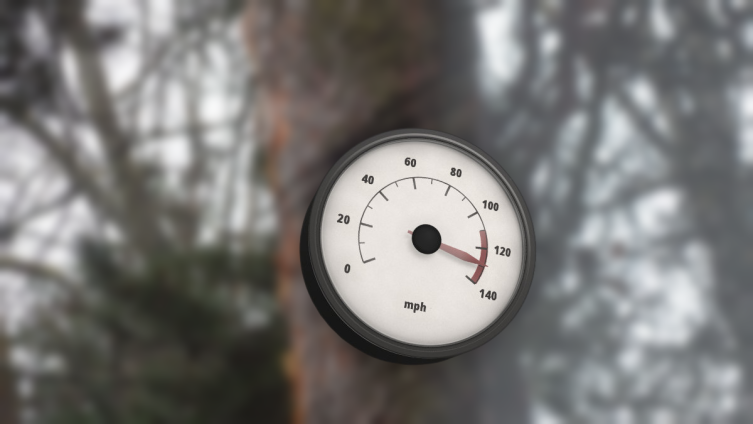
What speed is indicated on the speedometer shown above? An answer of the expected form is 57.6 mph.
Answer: 130 mph
